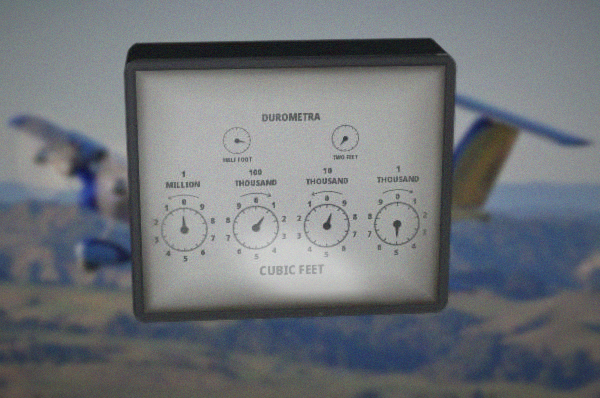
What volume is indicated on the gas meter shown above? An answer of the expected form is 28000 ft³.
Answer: 9500 ft³
